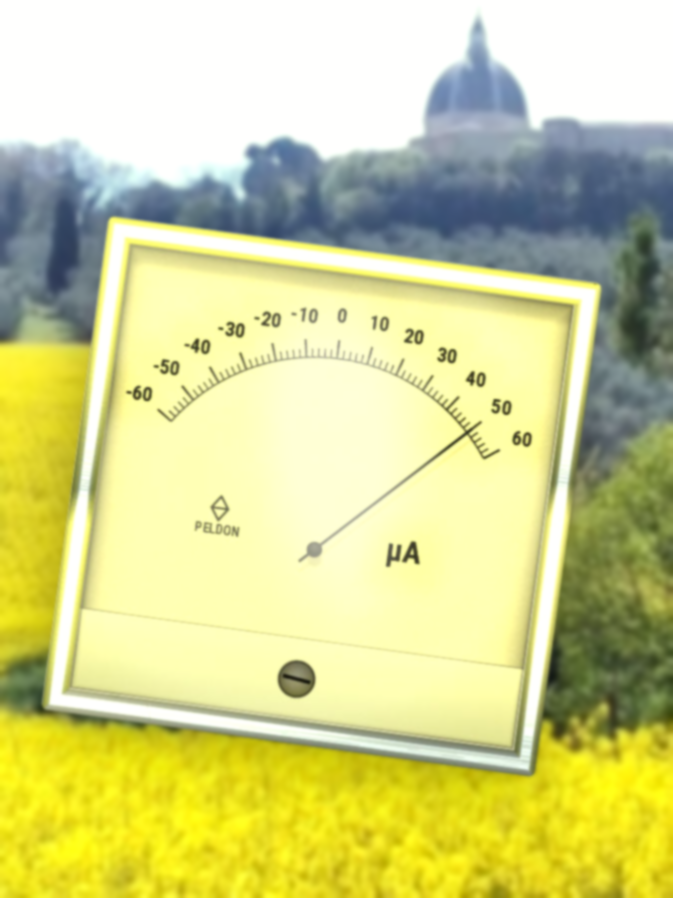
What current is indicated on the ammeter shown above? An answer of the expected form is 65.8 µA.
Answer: 50 µA
